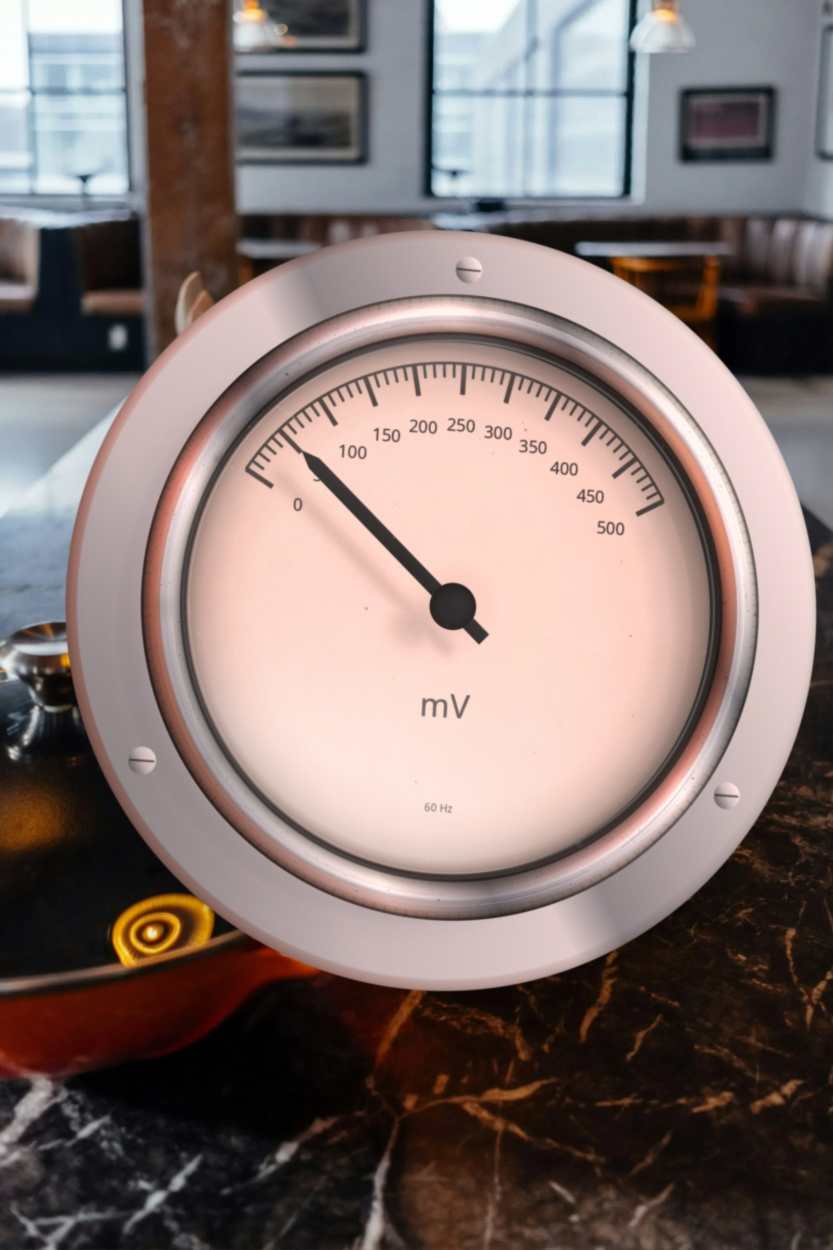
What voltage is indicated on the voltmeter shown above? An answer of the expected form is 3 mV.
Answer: 50 mV
